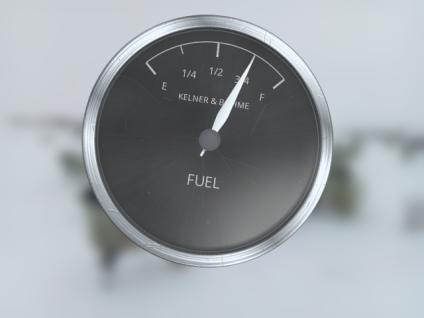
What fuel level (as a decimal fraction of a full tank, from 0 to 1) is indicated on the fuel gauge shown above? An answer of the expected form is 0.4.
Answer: 0.75
